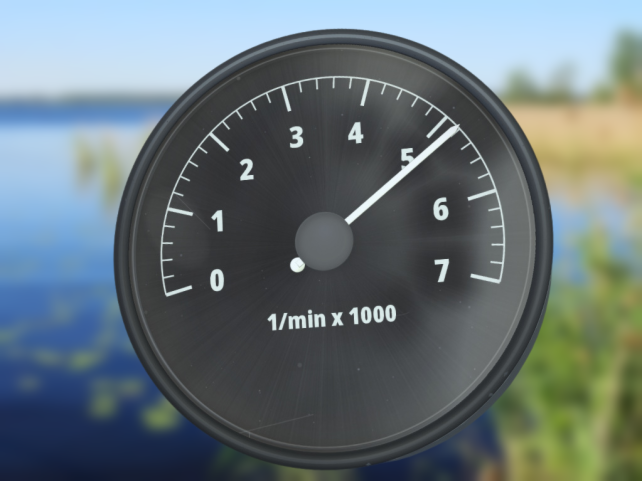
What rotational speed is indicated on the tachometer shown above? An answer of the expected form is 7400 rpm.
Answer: 5200 rpm
